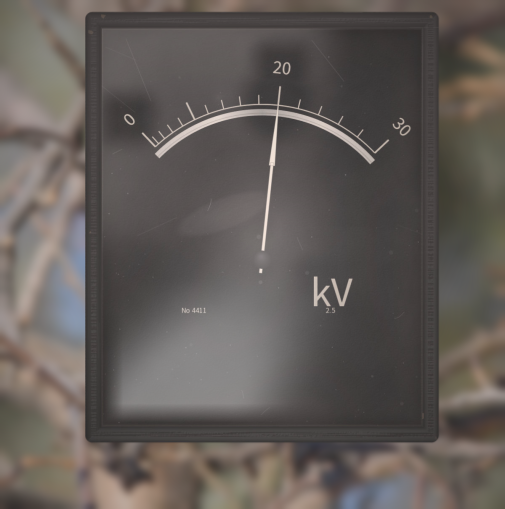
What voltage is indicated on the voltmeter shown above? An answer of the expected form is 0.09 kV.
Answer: 20 kV
